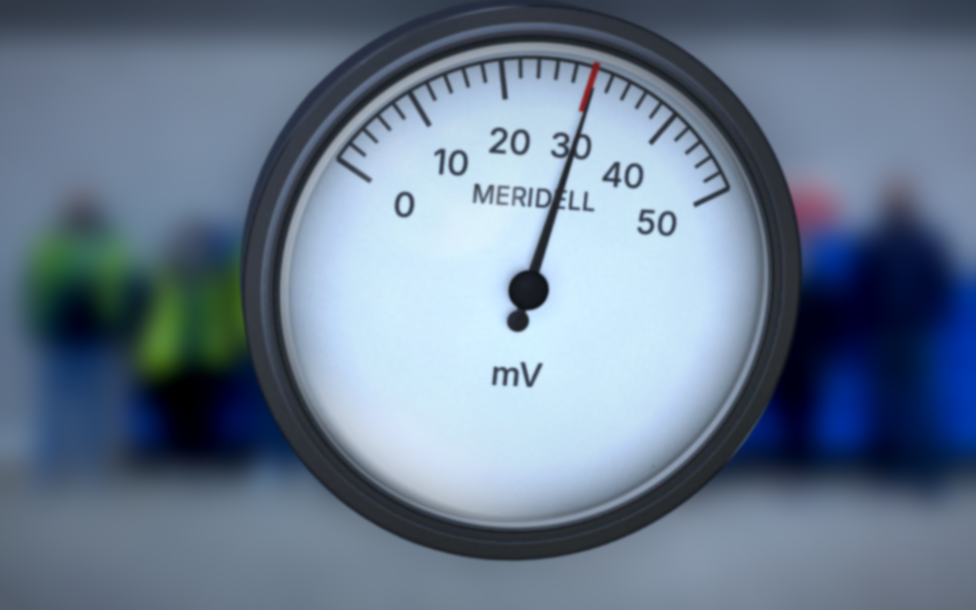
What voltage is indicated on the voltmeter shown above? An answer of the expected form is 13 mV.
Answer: 30 mV
